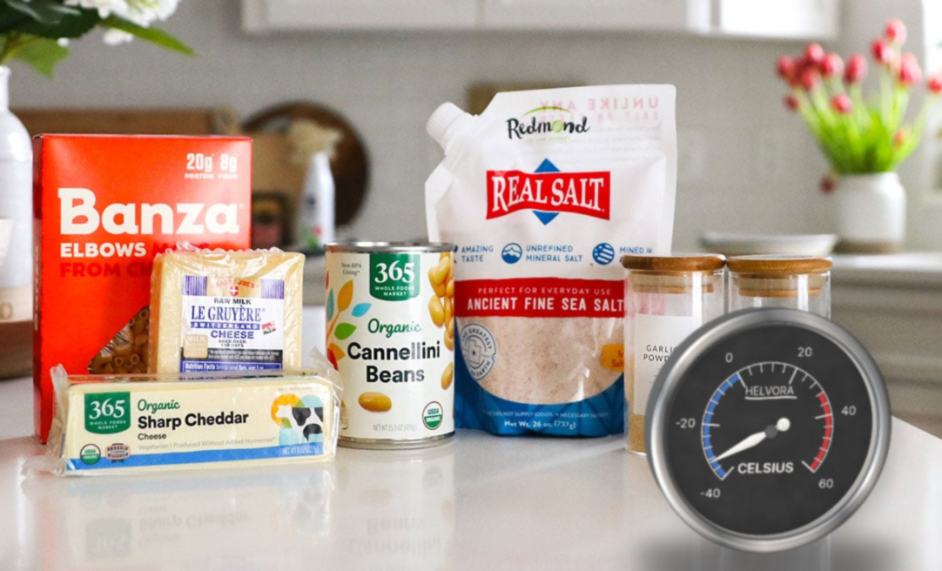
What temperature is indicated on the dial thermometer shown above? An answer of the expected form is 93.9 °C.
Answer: -32 °C
